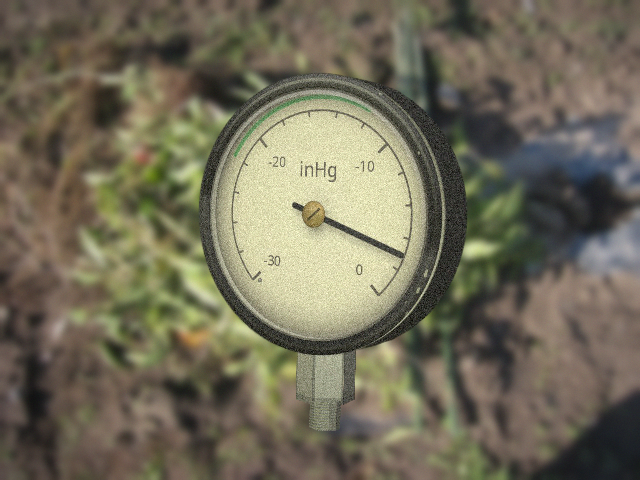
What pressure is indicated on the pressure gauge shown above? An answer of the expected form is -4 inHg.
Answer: -3 inHg
